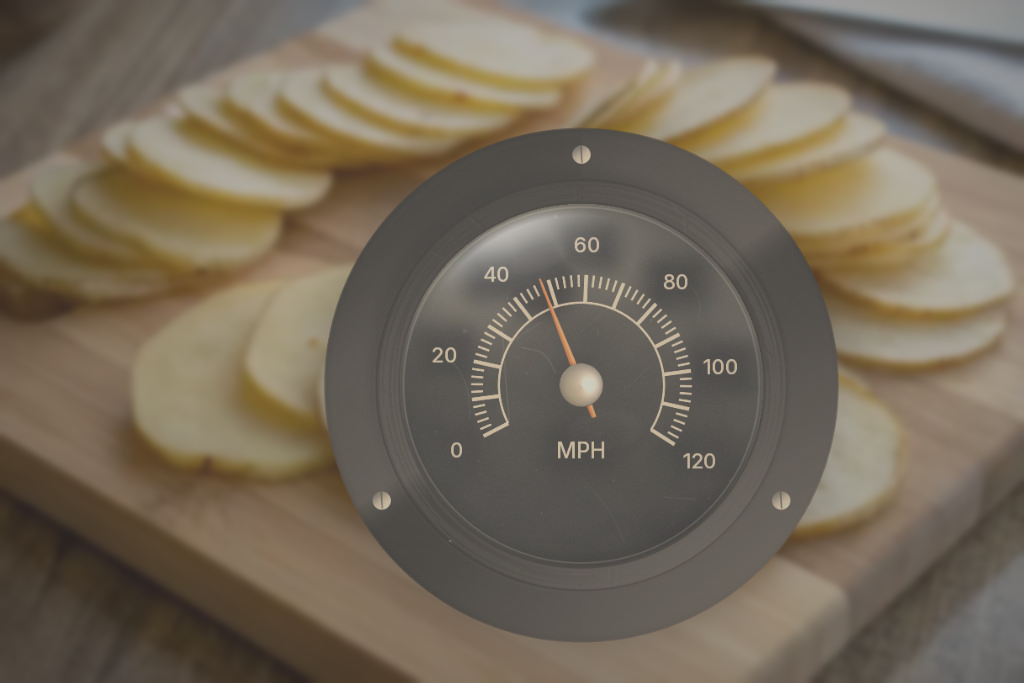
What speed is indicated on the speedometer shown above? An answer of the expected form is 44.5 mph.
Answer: 48 mph
